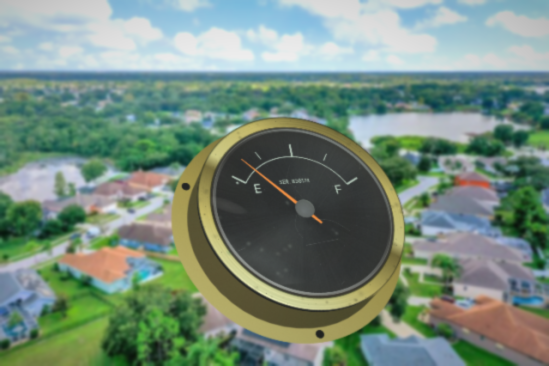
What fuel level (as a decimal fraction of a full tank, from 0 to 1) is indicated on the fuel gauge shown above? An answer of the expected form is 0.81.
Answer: 0.125
